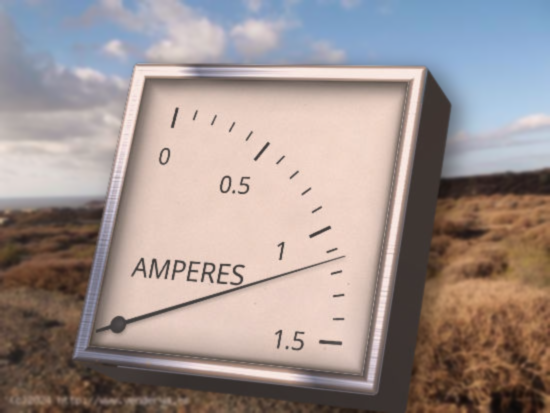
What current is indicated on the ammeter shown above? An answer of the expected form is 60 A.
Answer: 1.15 A
